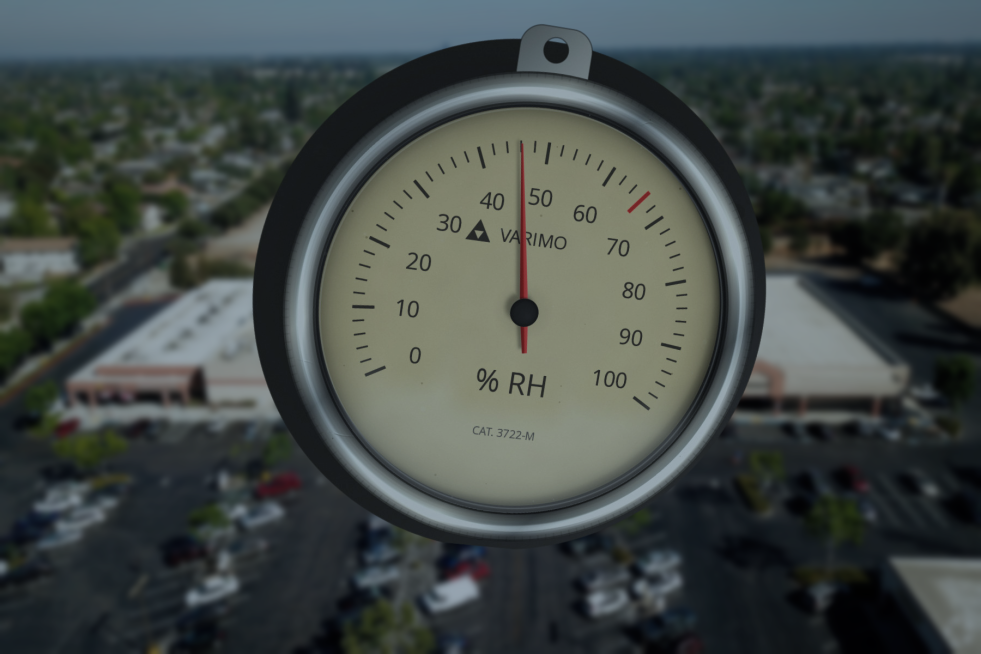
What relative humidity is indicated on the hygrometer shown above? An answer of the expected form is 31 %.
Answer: 46 %
